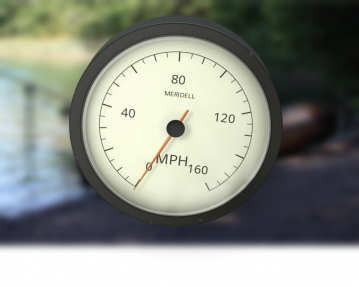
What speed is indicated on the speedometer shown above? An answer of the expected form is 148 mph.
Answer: 0 mph
